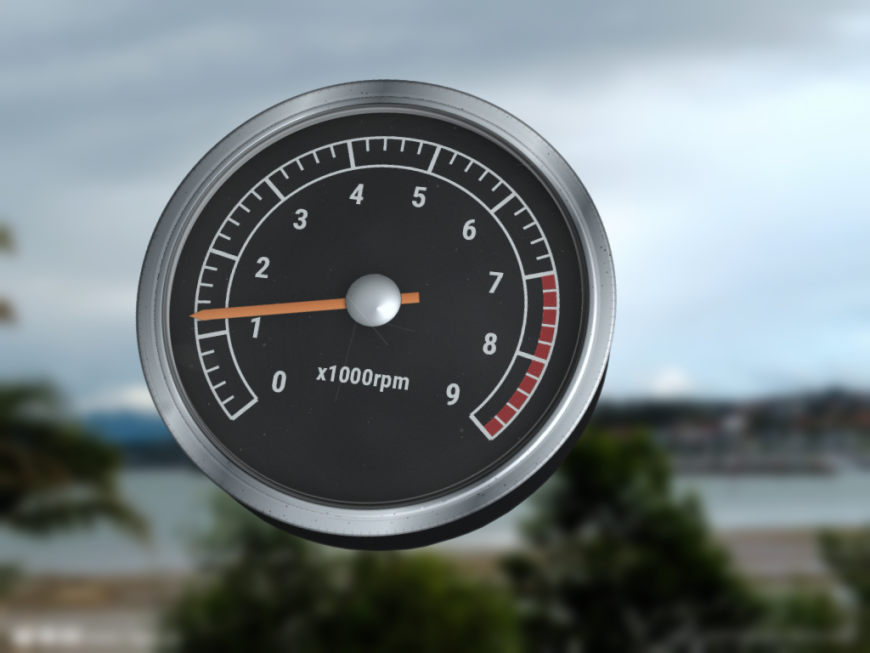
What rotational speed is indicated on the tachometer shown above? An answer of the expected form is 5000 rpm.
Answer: 1200 rpm
